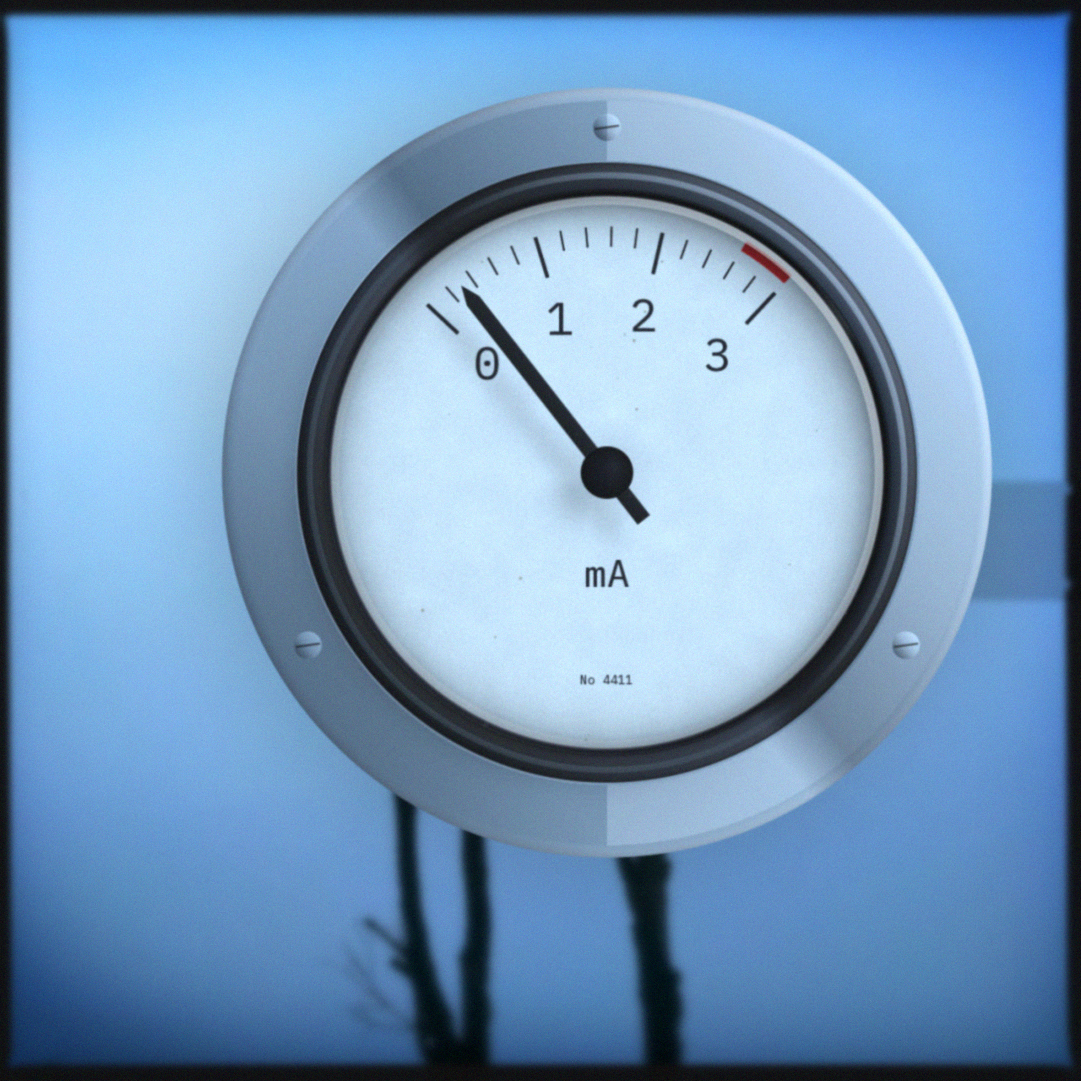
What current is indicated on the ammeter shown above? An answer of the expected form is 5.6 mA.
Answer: 0.3 mA
